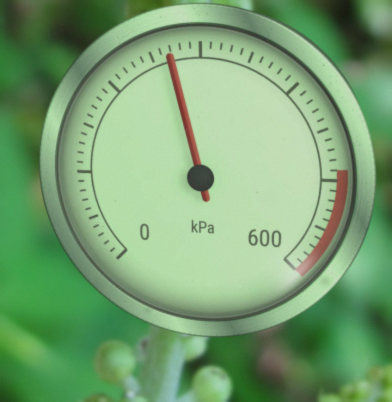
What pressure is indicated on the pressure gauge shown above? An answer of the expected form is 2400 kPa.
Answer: 270 kPa
